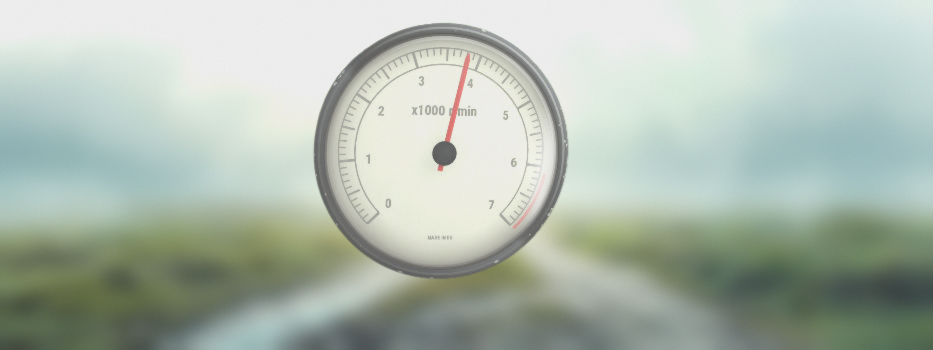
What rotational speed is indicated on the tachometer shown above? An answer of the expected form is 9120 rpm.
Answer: 3800 rpm
